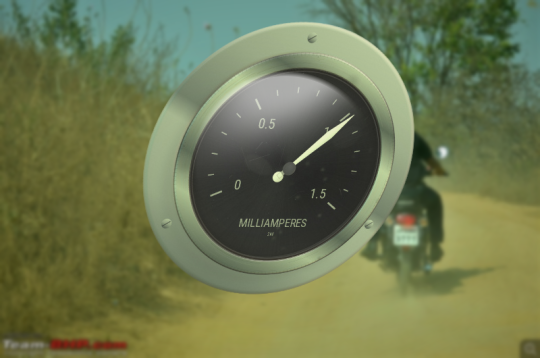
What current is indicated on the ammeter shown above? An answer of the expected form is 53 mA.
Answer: 1 mA
